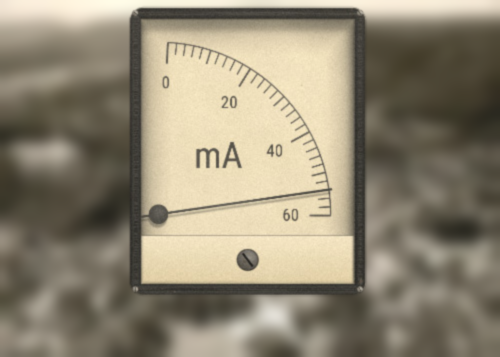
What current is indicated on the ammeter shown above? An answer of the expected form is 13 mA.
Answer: 54 mA
